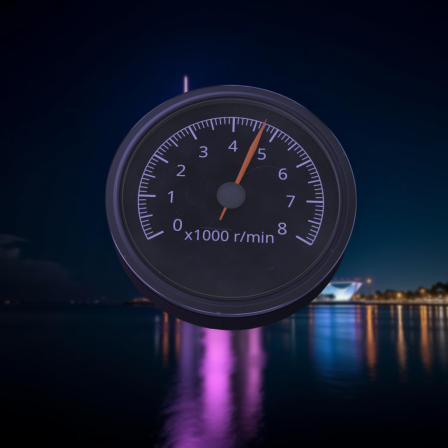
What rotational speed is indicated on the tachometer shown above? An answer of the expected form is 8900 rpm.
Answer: 4700 rpm
